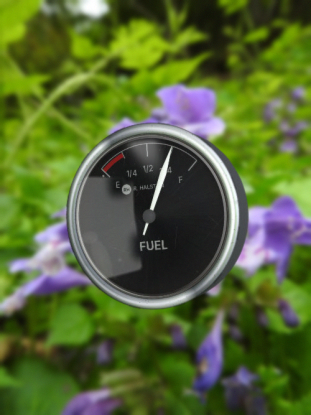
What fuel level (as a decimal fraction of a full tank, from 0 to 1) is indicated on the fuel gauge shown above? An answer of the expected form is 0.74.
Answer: 0.75
